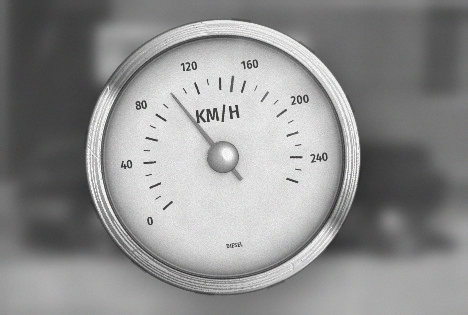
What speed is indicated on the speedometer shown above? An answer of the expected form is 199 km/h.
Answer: 100 km/h
